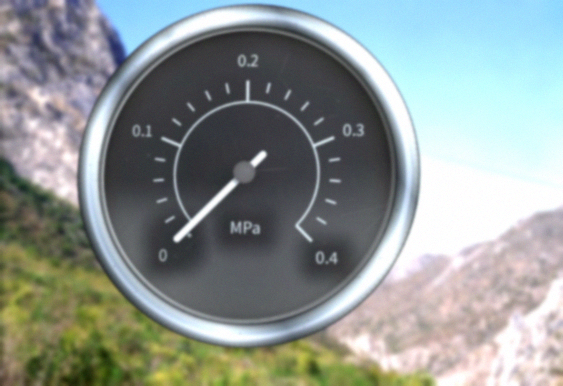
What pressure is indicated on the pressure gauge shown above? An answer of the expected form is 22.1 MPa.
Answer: 0 MPa
